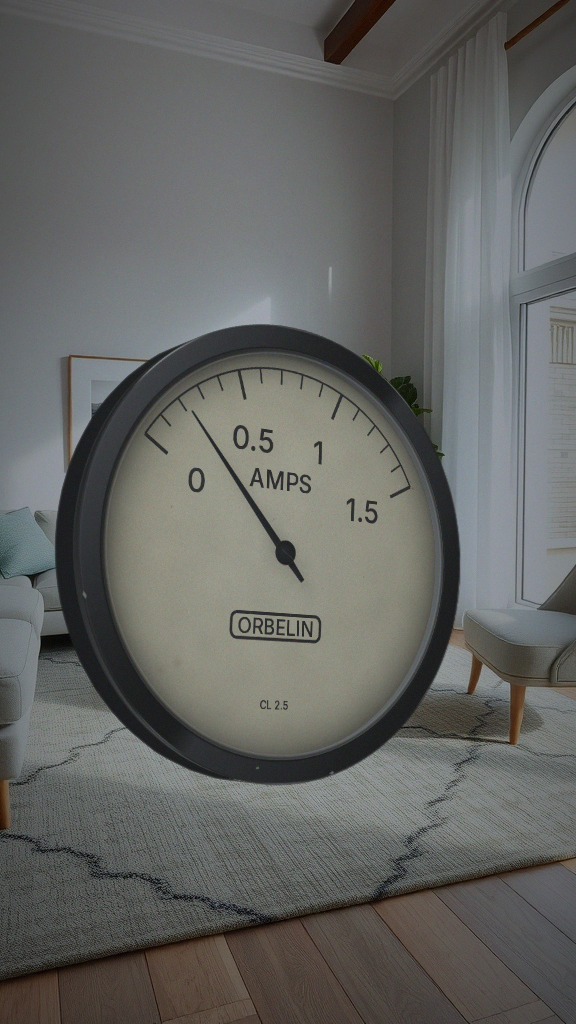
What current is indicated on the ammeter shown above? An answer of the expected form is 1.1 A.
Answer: 0.2 A
